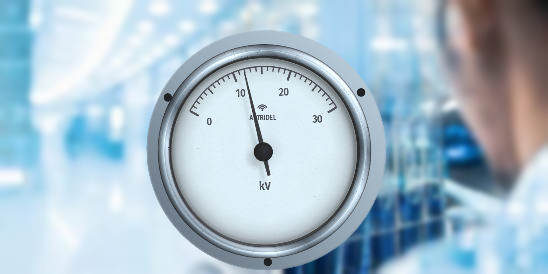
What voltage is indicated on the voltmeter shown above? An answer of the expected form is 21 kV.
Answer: 12 kV
